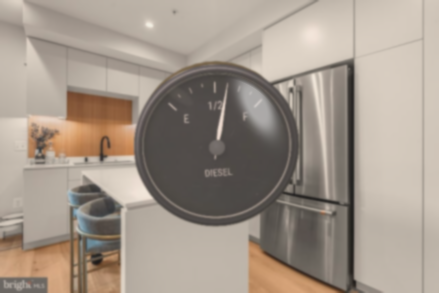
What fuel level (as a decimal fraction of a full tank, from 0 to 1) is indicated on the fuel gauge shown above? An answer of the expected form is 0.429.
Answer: 0.625
